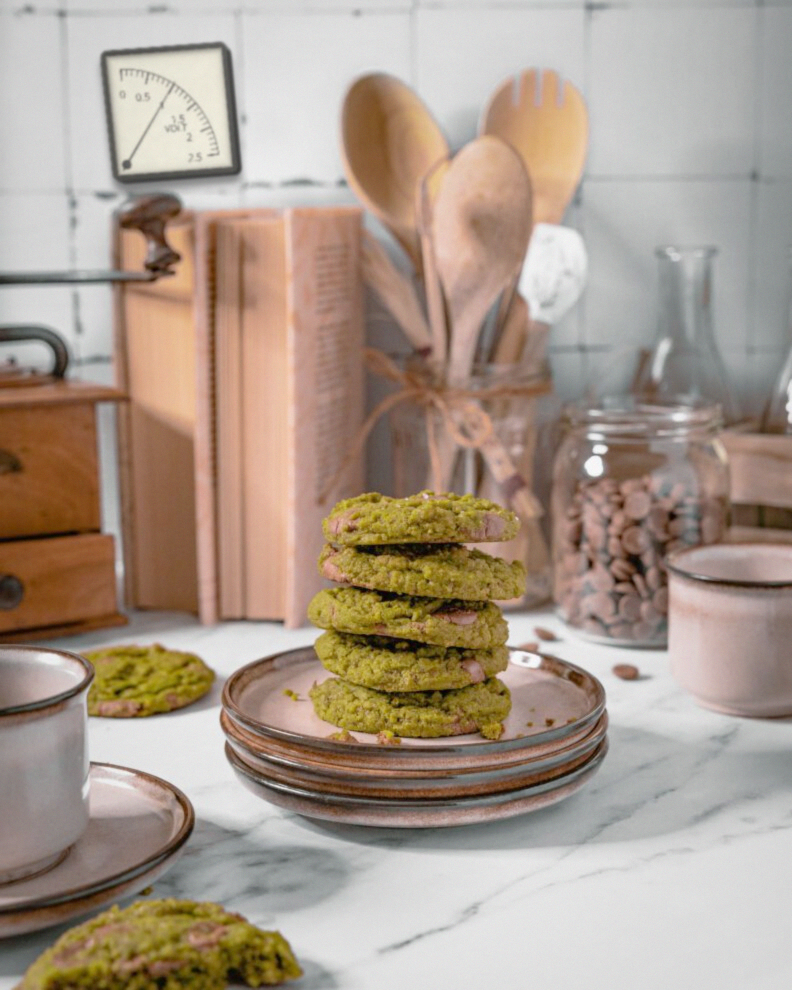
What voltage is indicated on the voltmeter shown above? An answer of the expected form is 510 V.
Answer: 1 V
